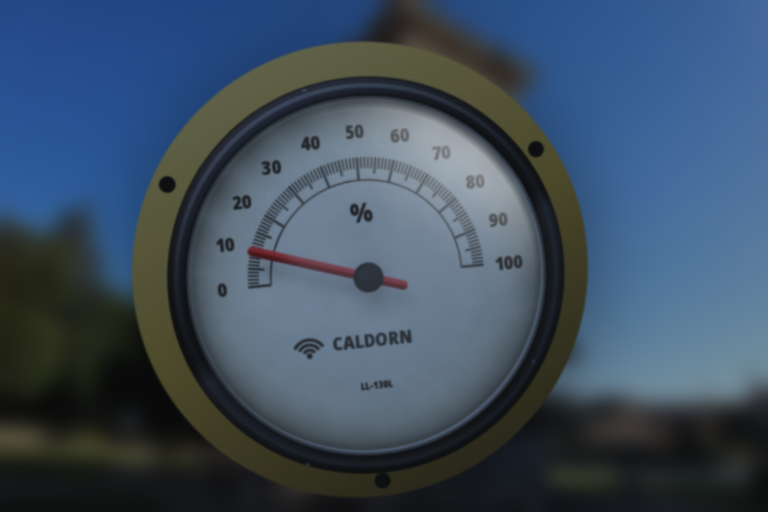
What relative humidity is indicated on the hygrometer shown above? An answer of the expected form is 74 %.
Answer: 10 %
